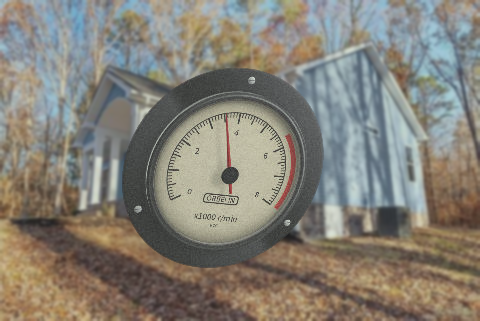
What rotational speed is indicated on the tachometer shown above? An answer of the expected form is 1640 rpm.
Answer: 3500 rpm
